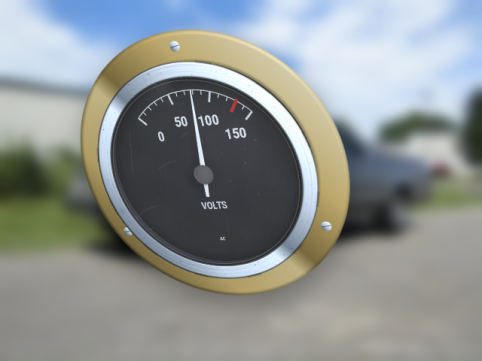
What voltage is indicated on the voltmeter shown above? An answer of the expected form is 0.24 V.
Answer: 80 V
